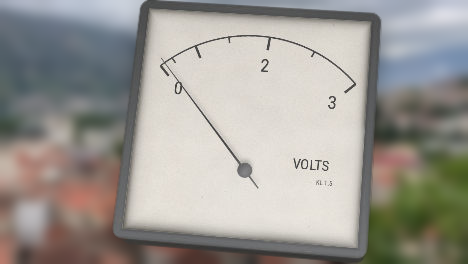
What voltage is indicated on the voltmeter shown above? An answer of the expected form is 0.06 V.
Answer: 0.25 V
